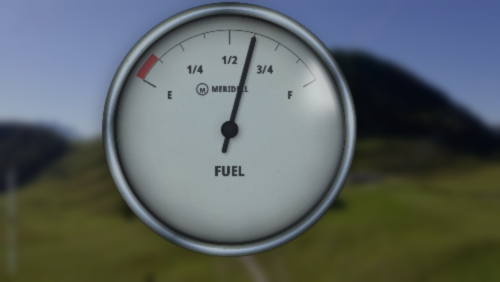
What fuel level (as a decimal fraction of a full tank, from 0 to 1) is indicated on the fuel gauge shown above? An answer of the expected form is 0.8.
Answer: 0.625
